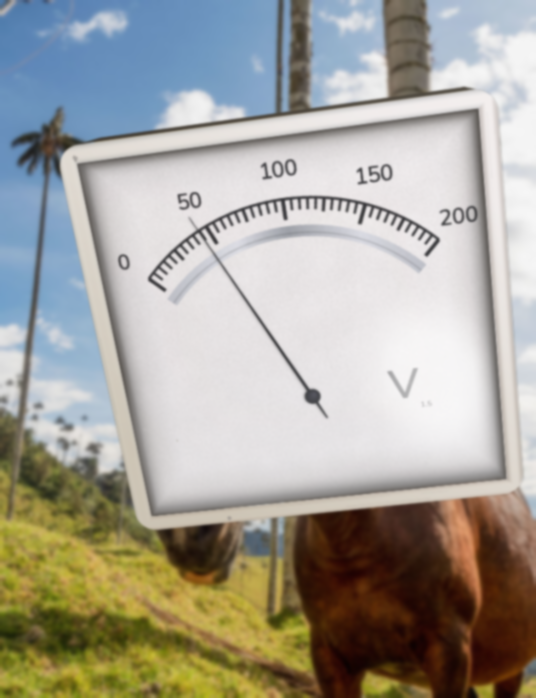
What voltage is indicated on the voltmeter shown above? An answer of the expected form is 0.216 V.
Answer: 45 V
